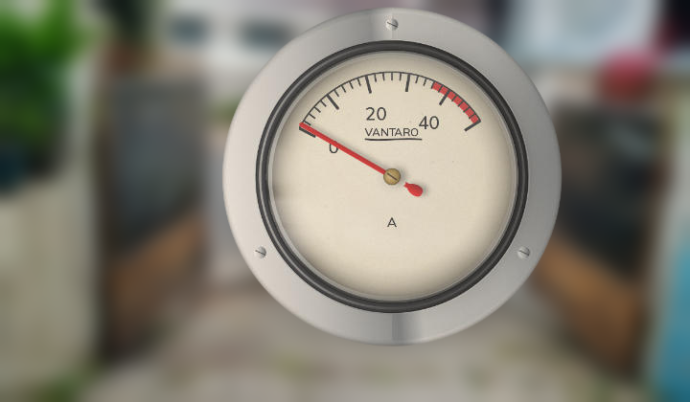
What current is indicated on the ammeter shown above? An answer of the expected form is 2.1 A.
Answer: 1 A
